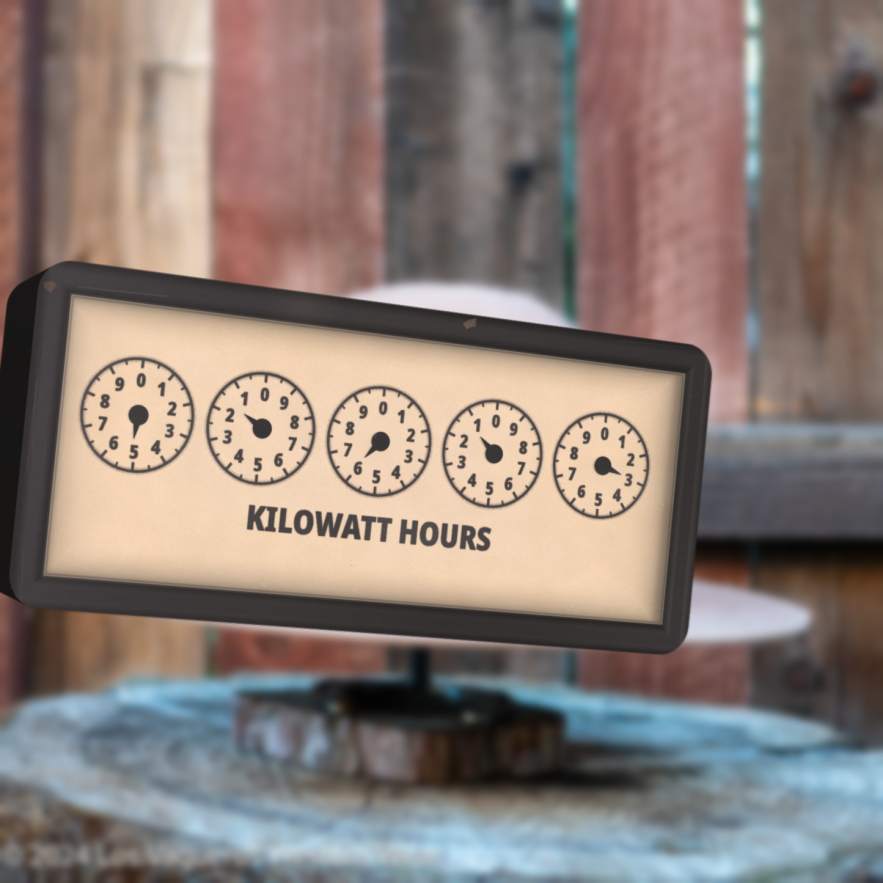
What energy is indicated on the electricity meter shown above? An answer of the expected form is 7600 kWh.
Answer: 51613 kWh
